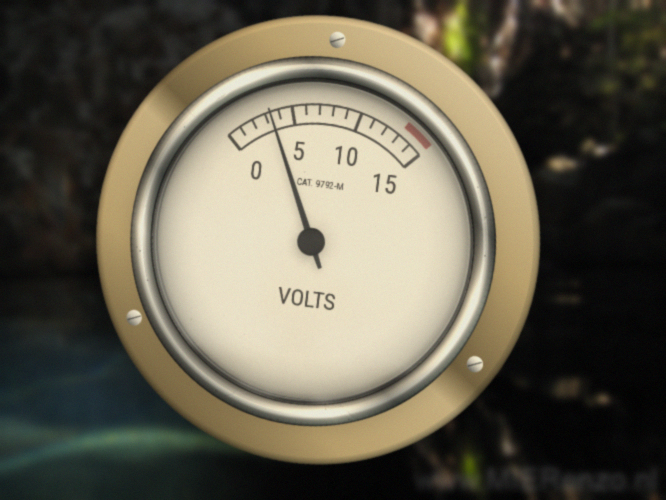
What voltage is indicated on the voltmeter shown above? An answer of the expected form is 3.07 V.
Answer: 3.5 V
